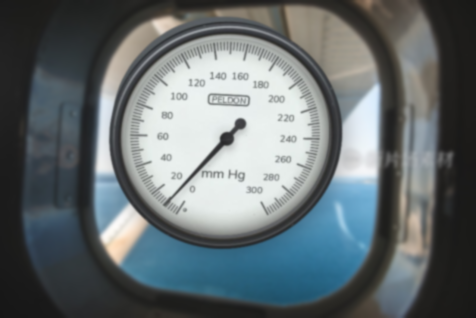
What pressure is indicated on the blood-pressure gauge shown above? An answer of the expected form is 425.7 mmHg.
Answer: 10 mmHg
